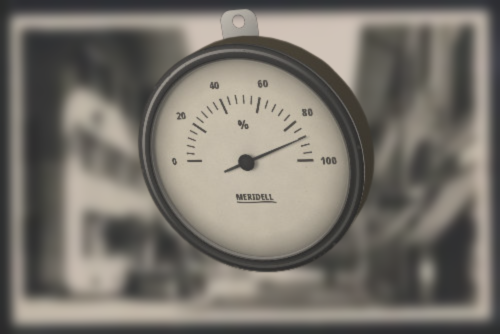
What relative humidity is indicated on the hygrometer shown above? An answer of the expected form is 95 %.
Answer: 88 %
